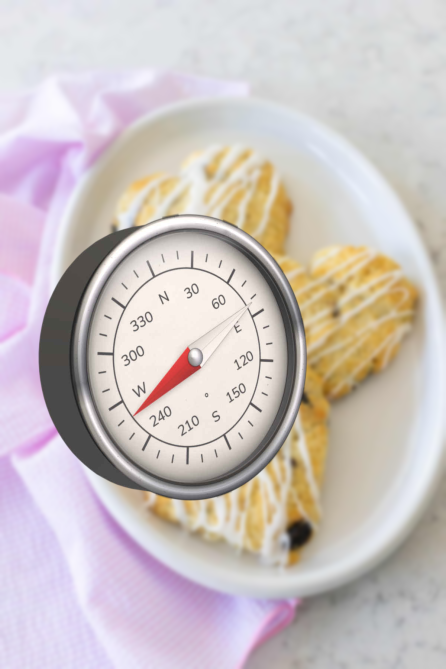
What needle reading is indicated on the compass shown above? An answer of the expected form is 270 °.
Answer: 260 °
